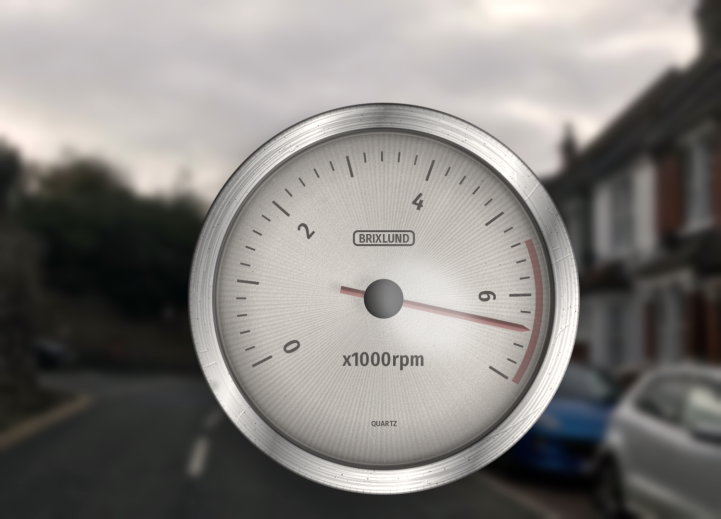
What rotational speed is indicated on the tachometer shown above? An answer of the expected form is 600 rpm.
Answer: 6400 rpm
